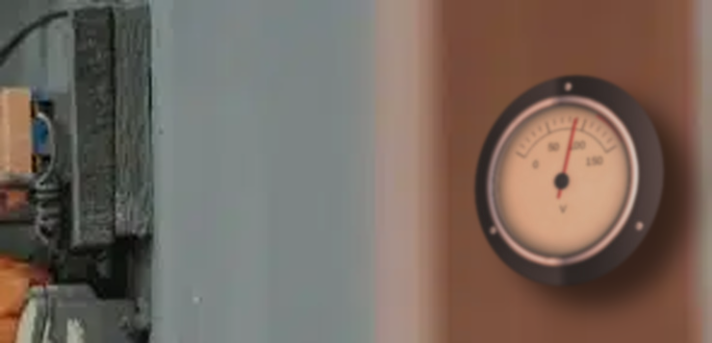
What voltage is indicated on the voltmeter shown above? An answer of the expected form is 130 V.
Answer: 90 V
